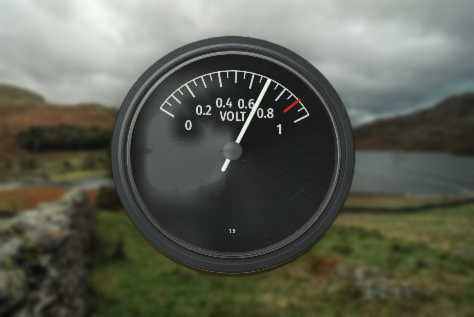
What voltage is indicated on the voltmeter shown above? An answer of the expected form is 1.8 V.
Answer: 0.7 V
